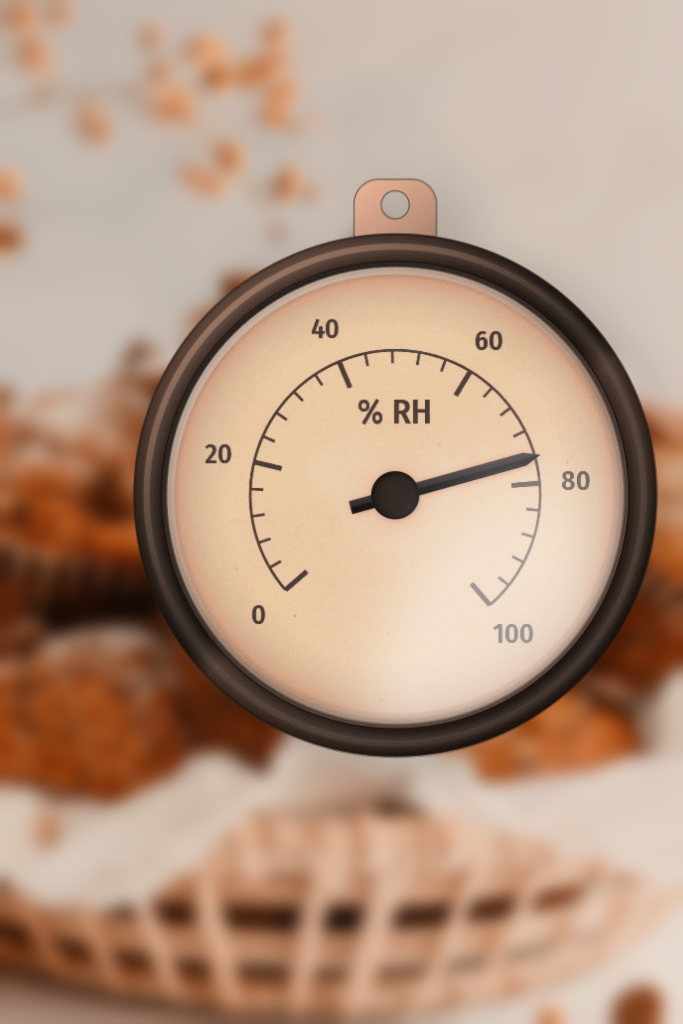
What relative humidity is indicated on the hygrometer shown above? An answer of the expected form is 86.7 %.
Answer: 76 %
